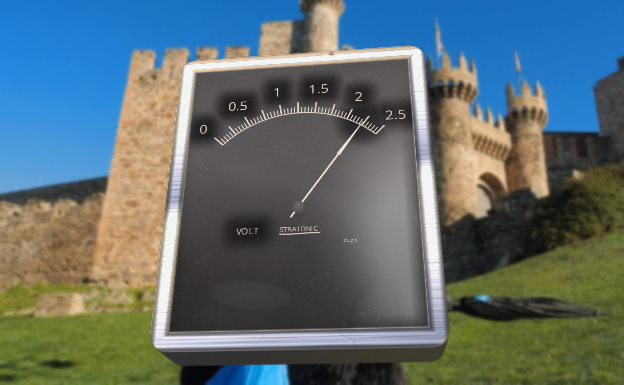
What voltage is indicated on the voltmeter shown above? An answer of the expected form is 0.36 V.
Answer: 2.25 V
